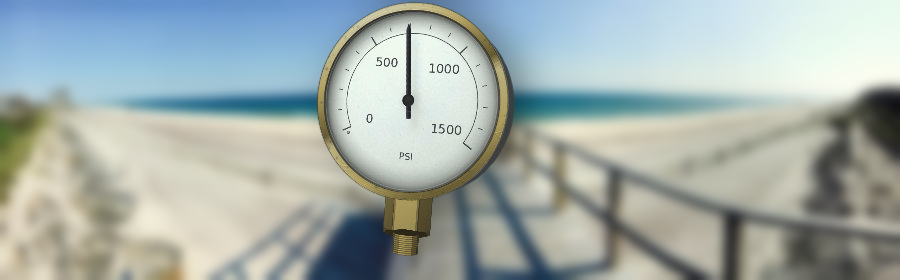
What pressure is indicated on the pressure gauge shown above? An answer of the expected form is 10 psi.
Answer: 700 psi
